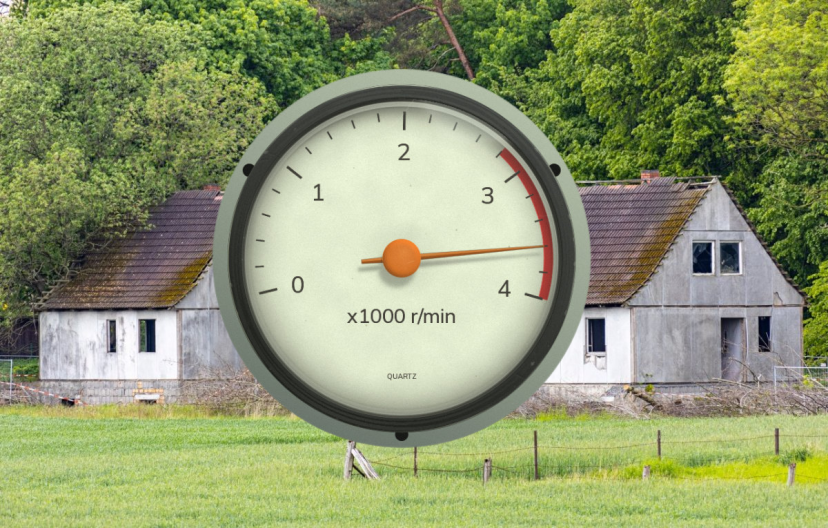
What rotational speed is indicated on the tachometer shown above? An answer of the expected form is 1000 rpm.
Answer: 3600 rpm
